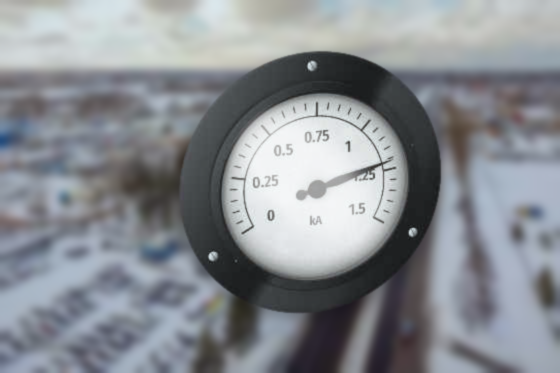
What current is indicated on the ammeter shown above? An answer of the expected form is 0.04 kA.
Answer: 1.2 kA
